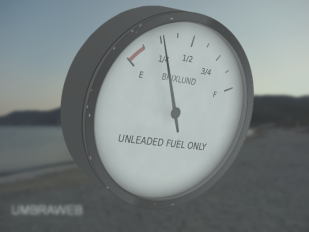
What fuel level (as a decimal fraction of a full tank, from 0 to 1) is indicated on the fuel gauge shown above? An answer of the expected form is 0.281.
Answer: 0.25
